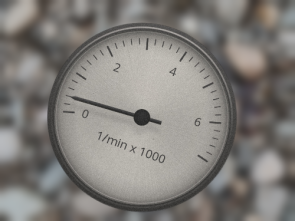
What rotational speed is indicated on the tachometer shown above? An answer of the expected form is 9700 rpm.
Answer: 400 rpm
